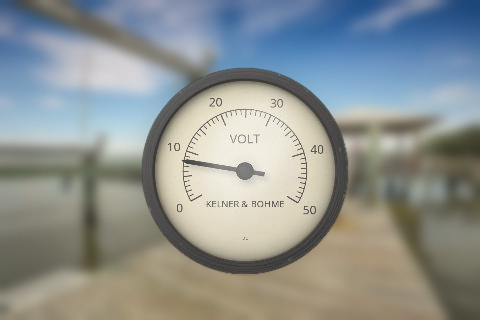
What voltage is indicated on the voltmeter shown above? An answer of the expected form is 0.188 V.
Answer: 8 V
